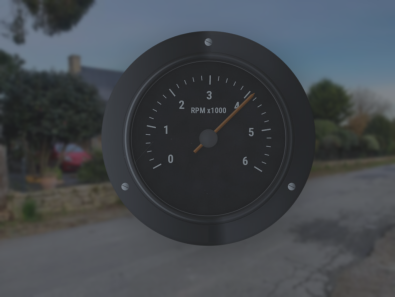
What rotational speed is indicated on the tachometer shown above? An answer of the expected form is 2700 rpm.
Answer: 4100 rpm
